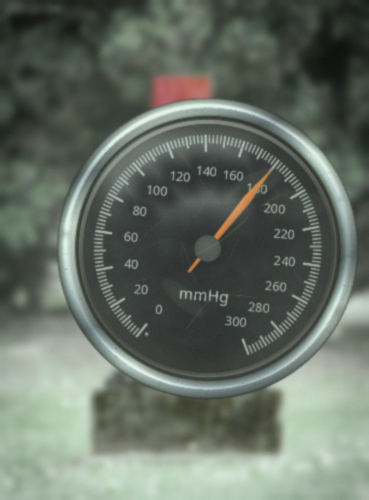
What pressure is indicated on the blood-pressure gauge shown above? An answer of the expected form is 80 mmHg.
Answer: 180 mmHg
